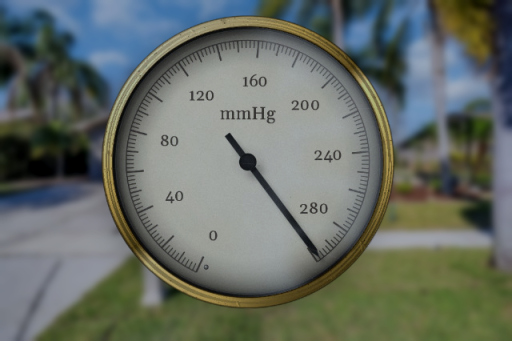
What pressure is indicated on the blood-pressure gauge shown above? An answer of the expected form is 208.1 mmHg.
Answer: 298 mmHg
